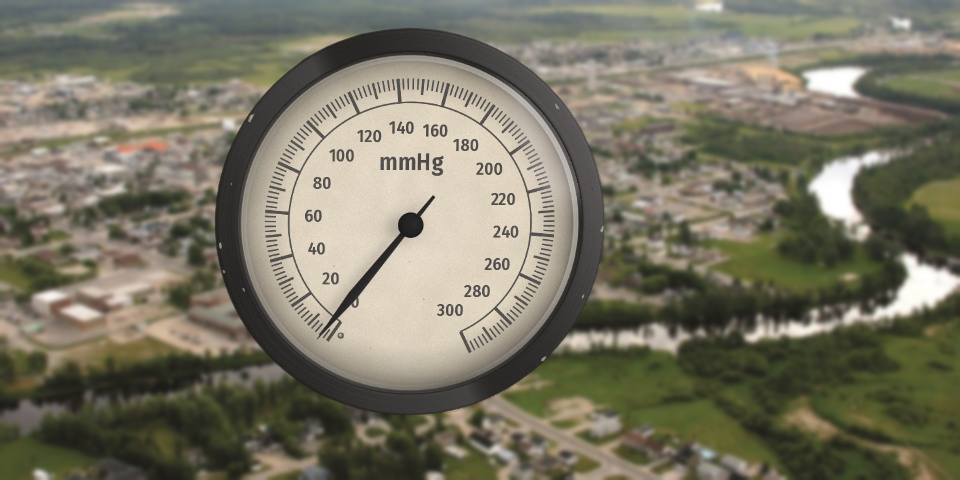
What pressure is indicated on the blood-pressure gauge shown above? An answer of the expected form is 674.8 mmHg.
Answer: 4 mmHg
